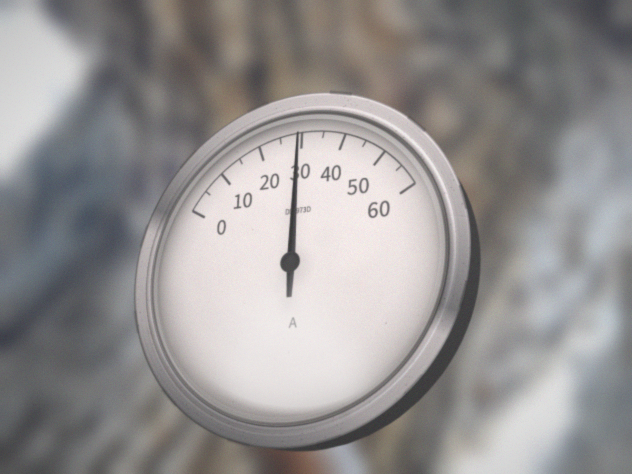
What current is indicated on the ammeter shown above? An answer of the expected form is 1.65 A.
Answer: 30 A
